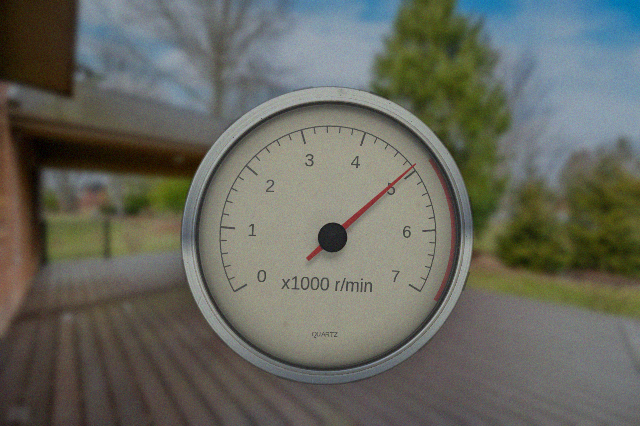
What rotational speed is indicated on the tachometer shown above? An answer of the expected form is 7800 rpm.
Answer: 4900 rpm
